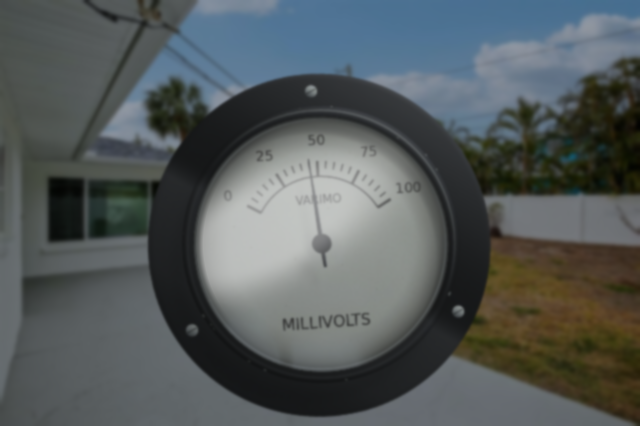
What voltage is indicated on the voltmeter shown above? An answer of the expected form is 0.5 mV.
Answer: 45 mV
